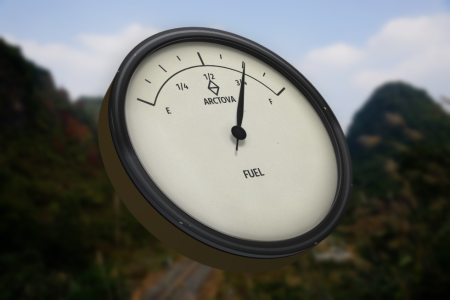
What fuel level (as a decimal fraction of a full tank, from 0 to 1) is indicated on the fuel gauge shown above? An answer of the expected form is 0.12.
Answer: 0.75
